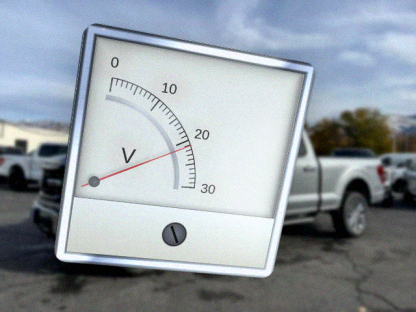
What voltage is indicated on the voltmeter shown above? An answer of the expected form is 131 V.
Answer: 21 V
